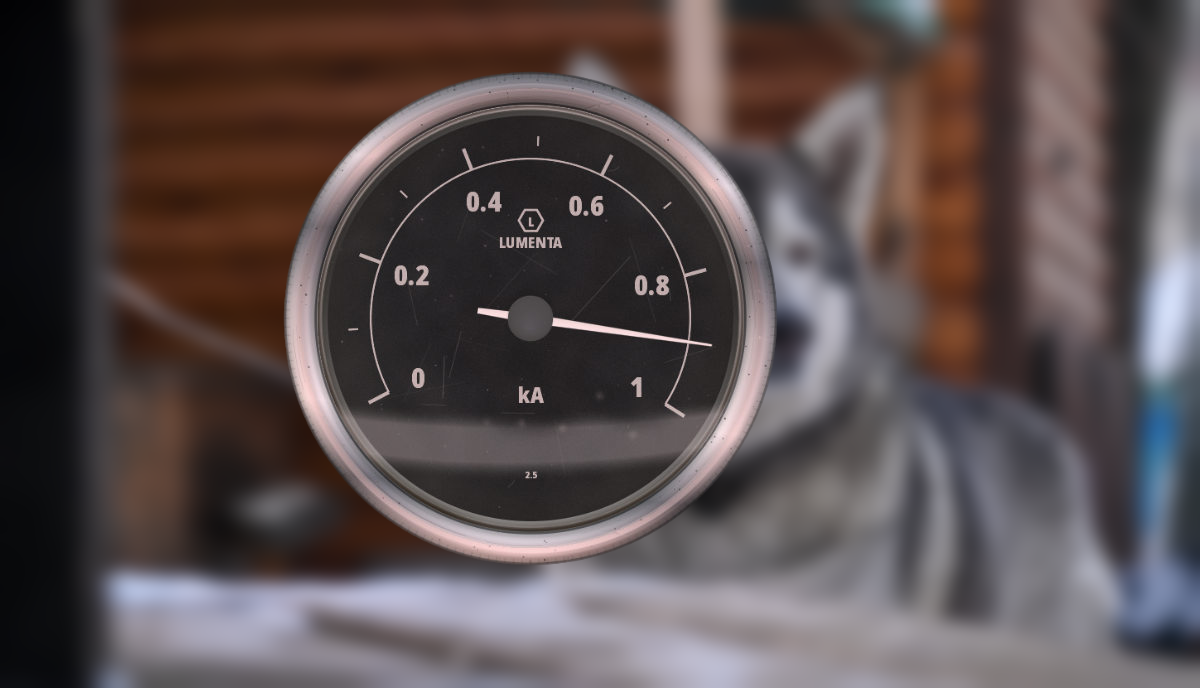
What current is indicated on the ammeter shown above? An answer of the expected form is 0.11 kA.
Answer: 0.9 kA
